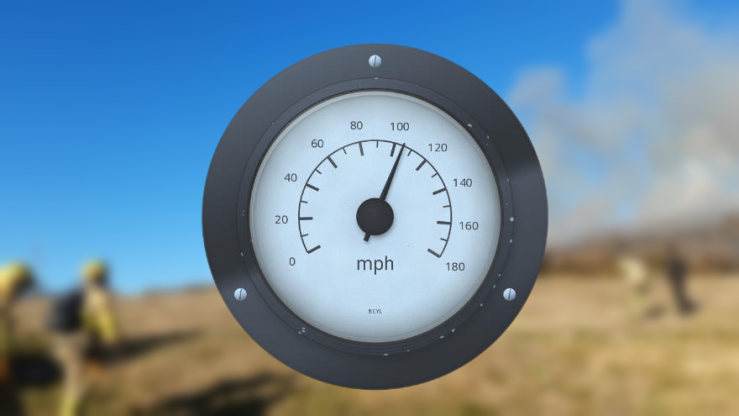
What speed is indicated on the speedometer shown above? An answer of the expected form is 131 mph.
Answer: 105 mph
